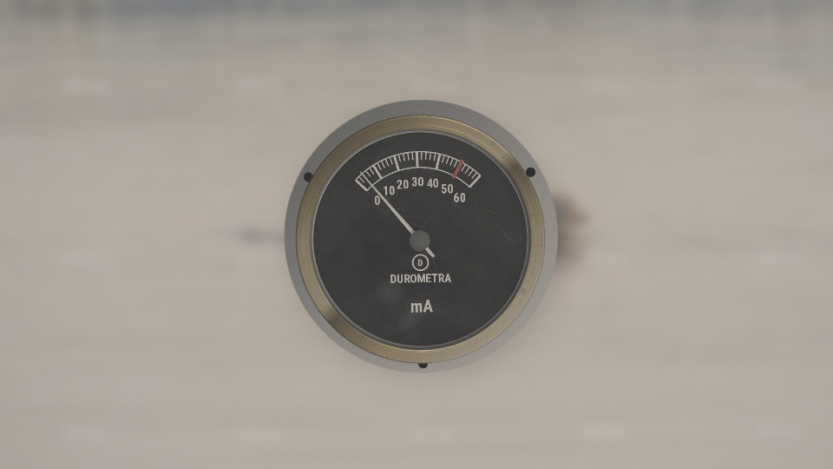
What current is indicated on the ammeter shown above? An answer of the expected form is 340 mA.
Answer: 4 mA
